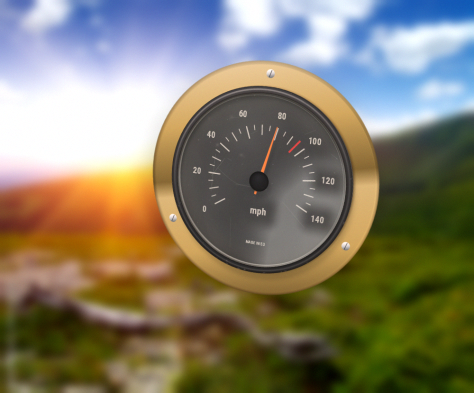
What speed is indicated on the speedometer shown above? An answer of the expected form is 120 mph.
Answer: 80 mph
